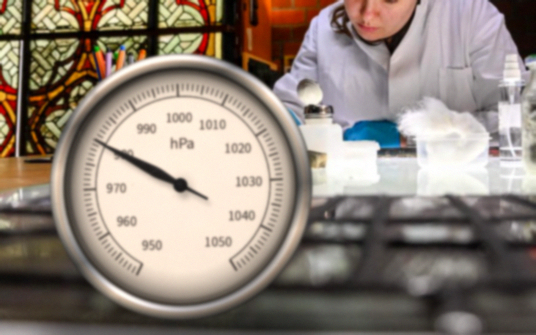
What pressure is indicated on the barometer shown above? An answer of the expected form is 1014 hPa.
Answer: 980 hPa
